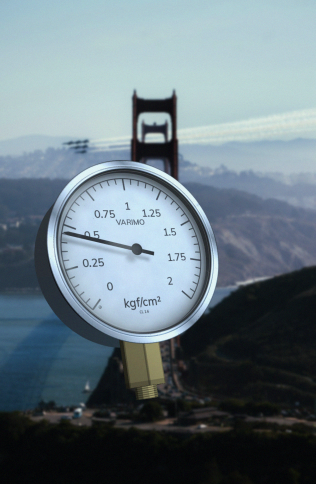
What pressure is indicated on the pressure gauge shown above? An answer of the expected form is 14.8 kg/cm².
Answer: 0.45 kg/cm²
